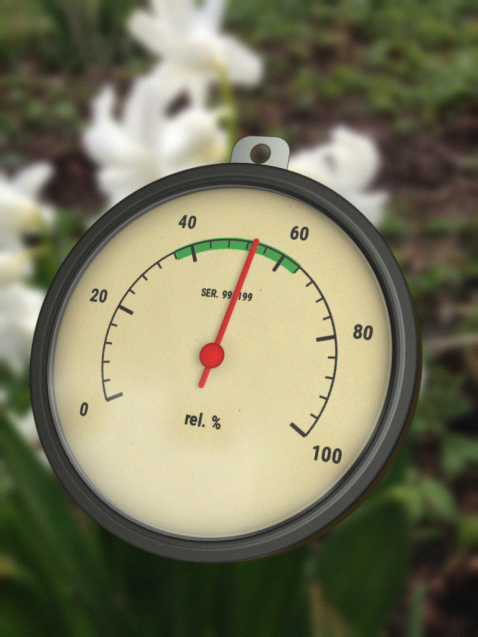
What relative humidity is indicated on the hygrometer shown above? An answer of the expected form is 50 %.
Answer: 54 %
